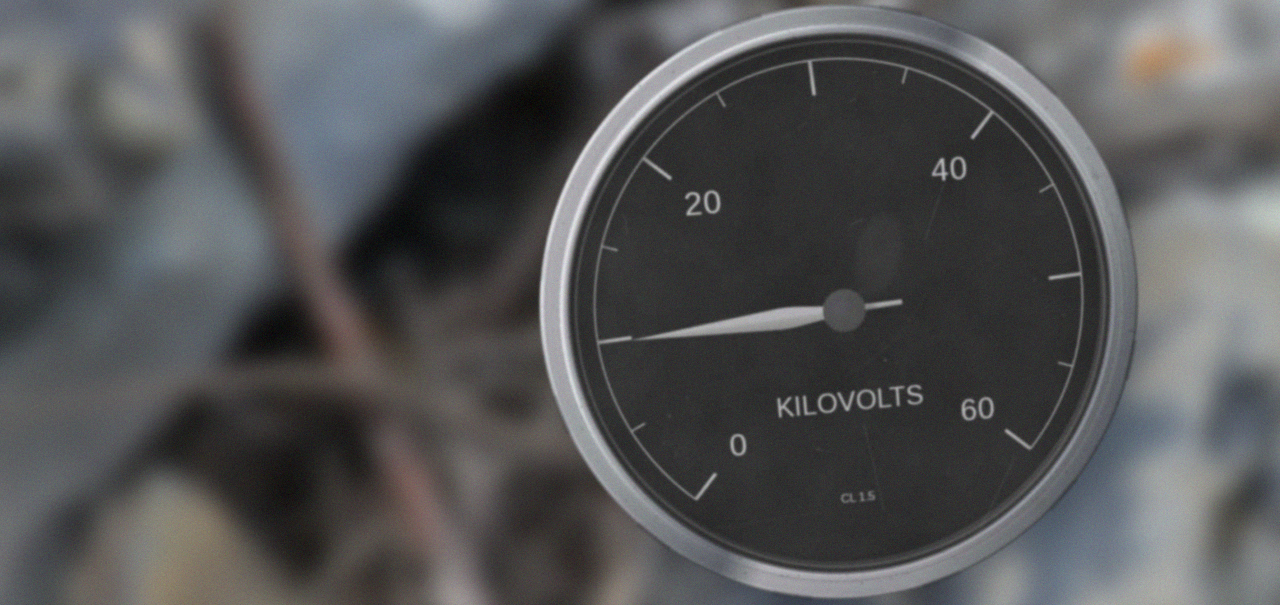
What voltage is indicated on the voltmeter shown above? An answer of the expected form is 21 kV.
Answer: 10 kV
